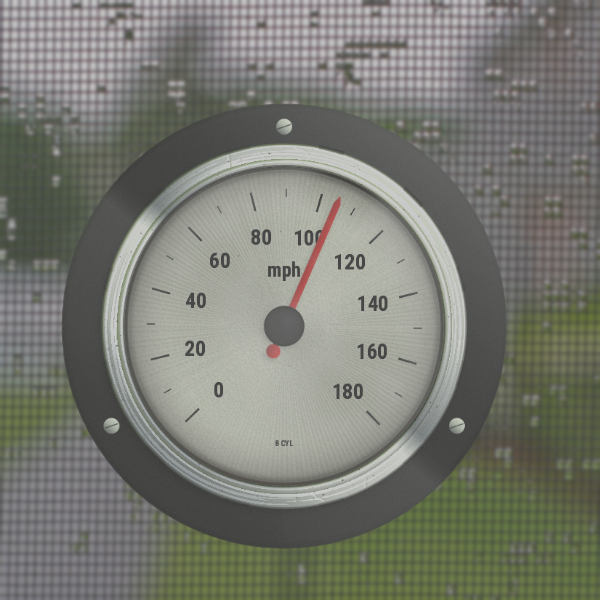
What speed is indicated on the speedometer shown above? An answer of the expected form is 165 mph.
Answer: 105 mph
